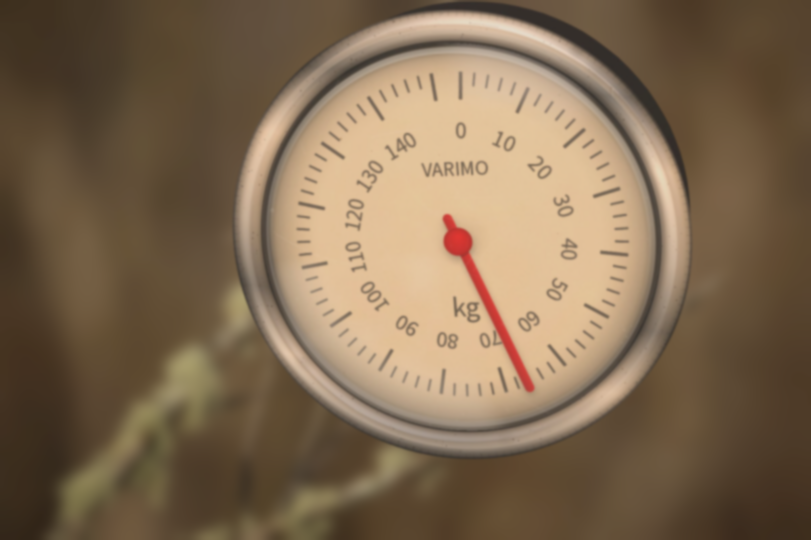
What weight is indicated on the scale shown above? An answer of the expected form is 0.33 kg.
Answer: 66 kg
